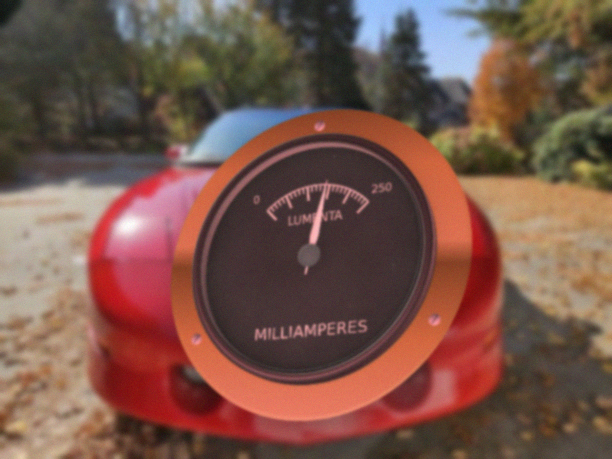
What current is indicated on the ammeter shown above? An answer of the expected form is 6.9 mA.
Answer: 150 mA
